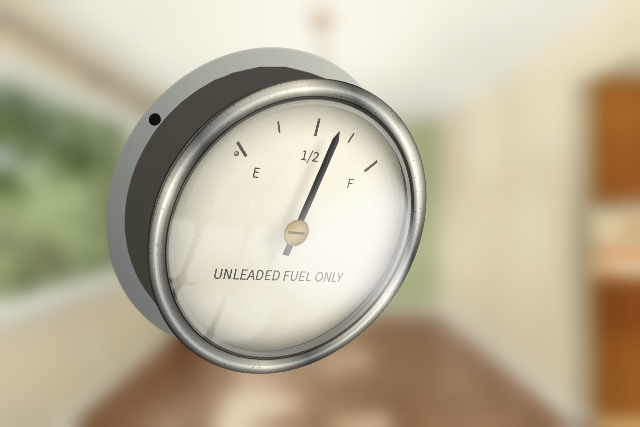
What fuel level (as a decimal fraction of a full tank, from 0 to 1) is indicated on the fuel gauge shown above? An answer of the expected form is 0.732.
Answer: 0.625
